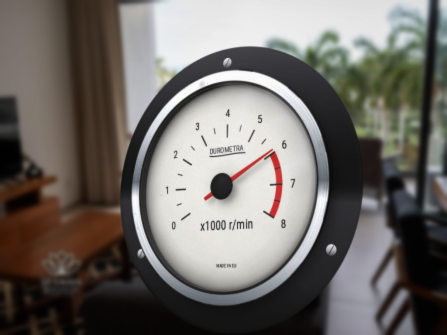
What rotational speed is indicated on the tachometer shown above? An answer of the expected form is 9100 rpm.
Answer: 6000 rpm
